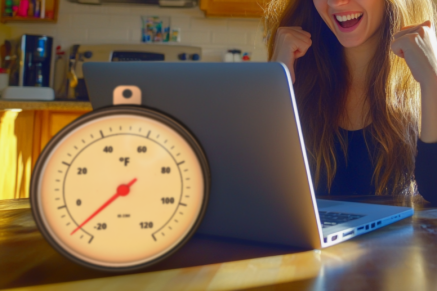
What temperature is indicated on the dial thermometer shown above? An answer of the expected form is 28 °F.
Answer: -12 °F
